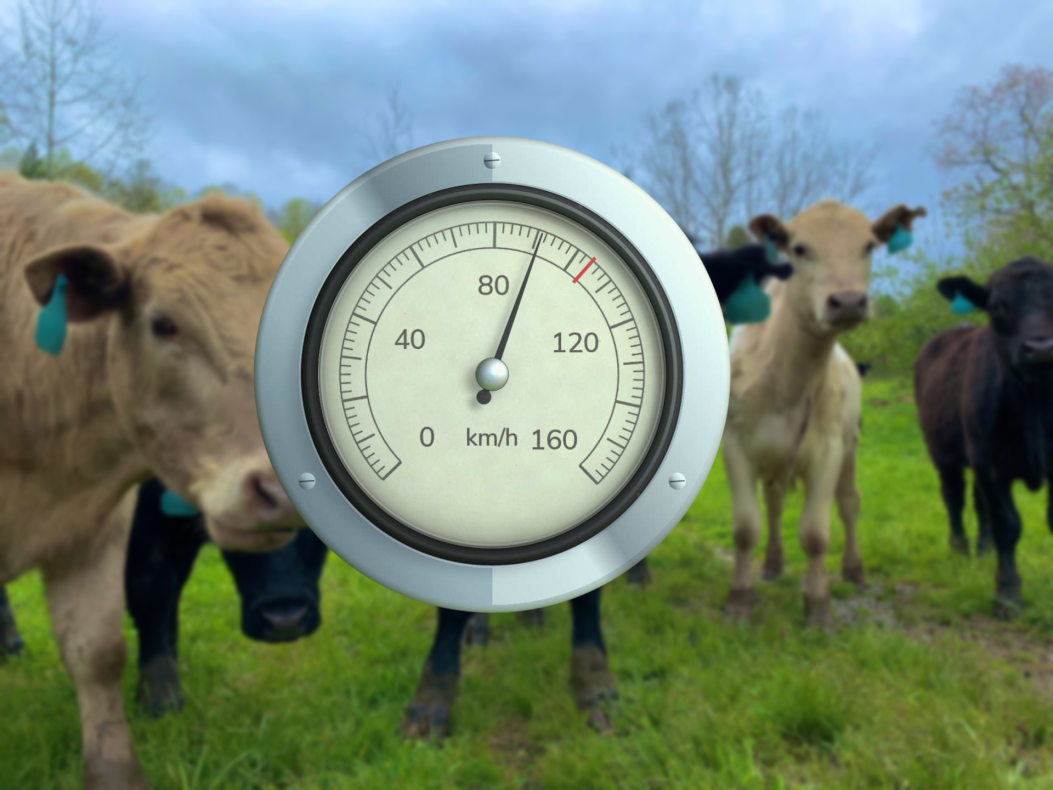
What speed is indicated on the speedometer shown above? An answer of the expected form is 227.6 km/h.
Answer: 91 km/h
